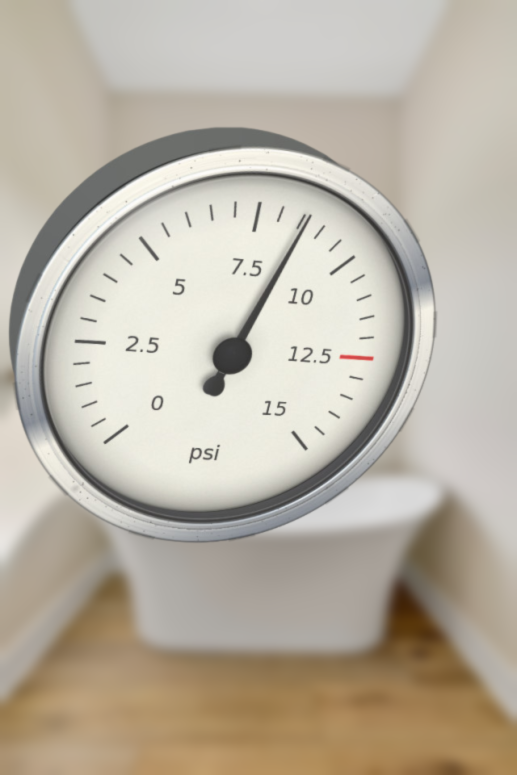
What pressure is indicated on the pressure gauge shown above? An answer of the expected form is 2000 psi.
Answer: 8.5 psi
